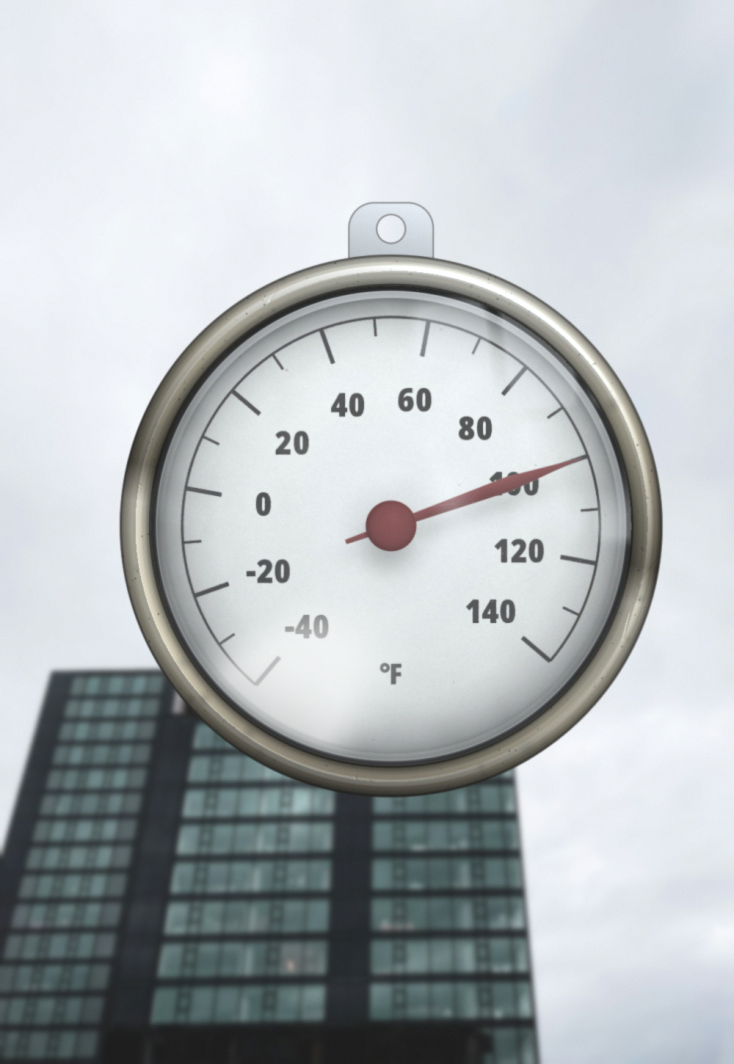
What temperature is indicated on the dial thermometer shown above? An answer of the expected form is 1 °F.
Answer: 100 °F
